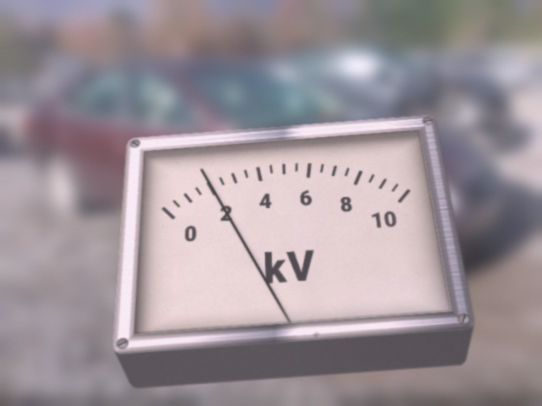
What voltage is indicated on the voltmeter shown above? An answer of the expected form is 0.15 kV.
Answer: 2 kV
